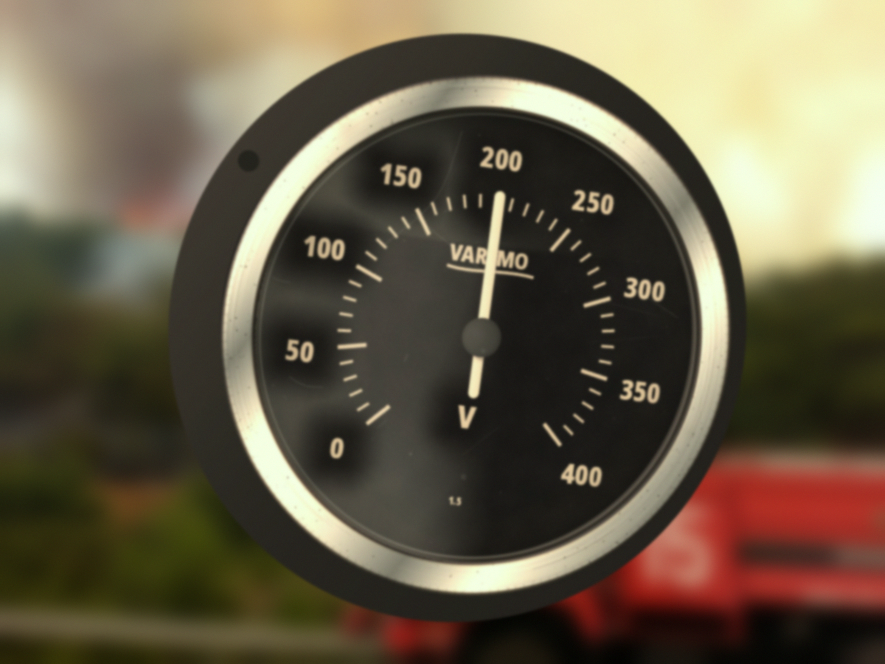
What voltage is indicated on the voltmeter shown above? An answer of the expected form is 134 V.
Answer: 200 V
